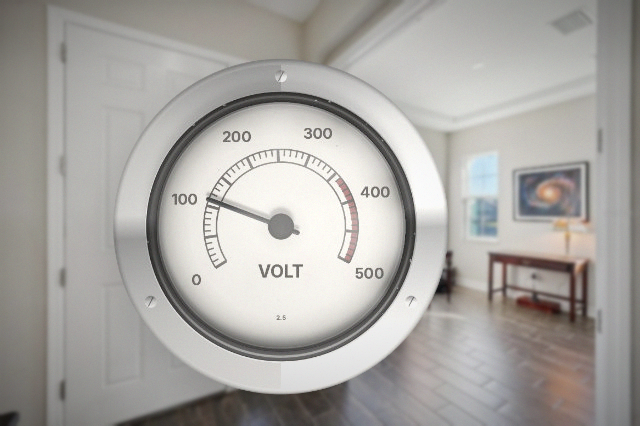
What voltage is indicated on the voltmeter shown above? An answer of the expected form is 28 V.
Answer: 110 V
